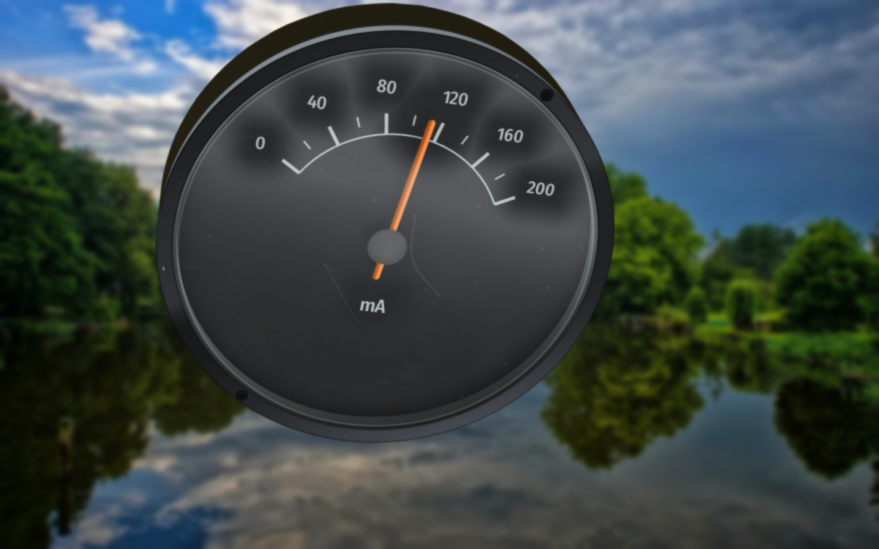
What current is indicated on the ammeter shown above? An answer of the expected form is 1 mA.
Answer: 110 mA
